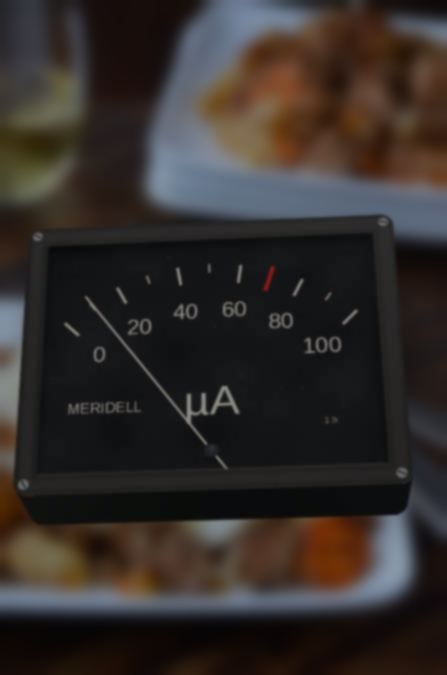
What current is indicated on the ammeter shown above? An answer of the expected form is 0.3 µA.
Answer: 10 µA
